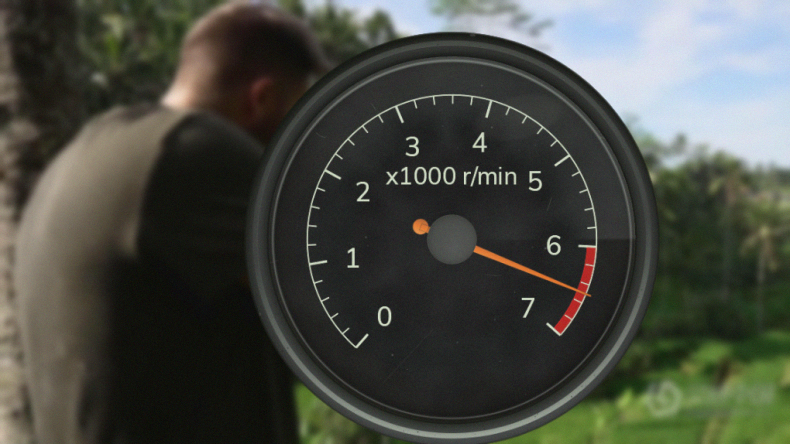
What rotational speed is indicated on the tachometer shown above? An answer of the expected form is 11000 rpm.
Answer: 6500 rpm
